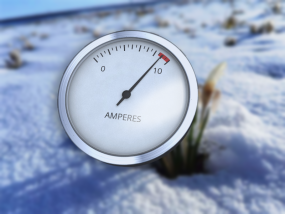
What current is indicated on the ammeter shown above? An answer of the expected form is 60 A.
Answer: 9 A
